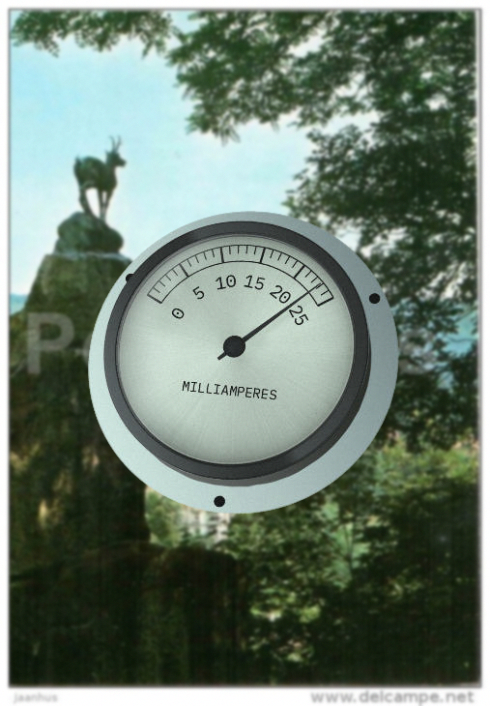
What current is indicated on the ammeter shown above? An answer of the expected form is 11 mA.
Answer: 23 mA
